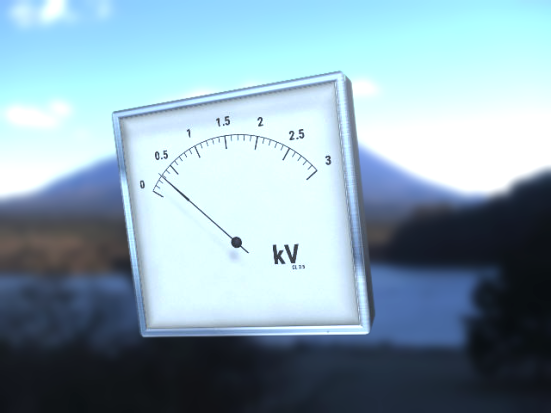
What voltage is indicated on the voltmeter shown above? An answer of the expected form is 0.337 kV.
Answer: 0.3 kV
